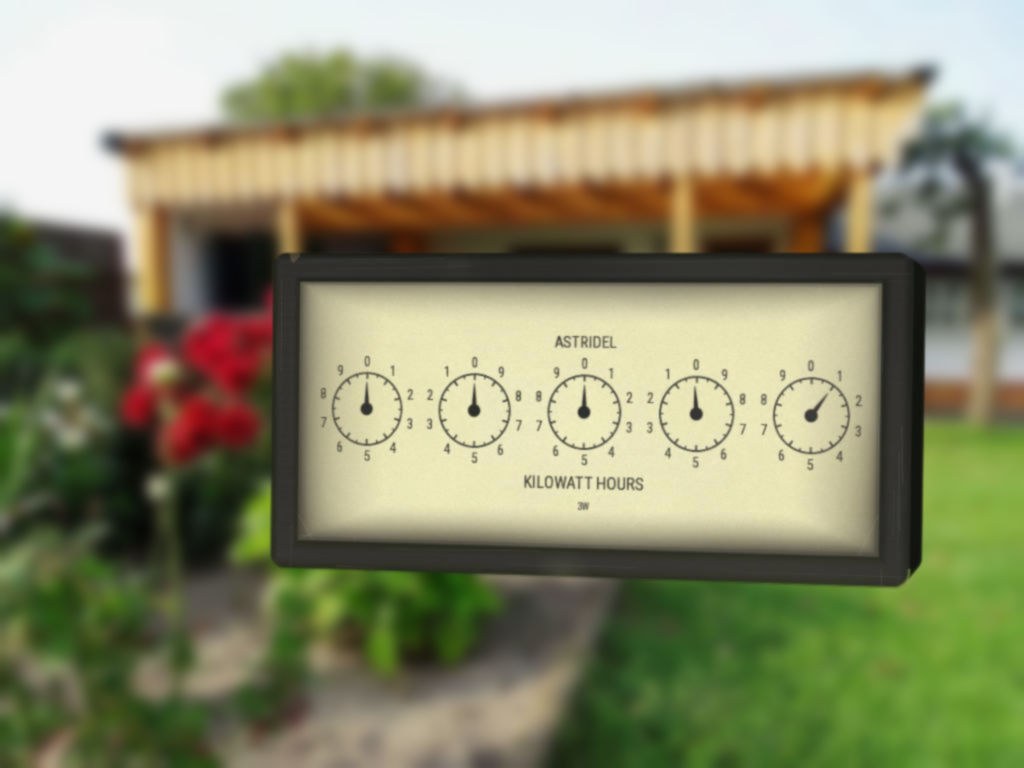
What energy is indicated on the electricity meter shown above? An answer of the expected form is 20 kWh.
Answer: 1 kWh
